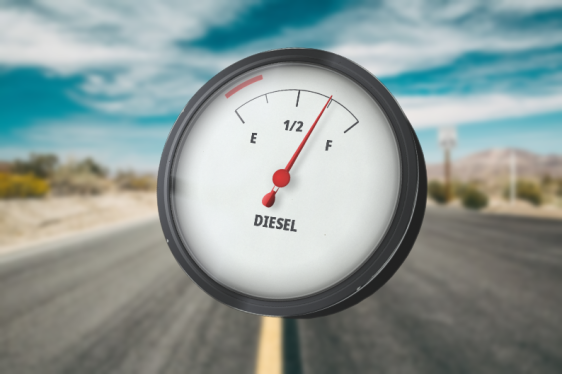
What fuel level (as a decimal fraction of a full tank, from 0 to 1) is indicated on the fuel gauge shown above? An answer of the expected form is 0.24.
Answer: 0.75
